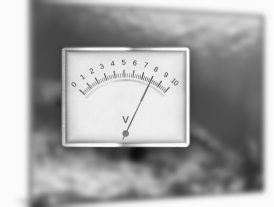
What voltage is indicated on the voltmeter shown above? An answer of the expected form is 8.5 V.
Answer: 8 V
